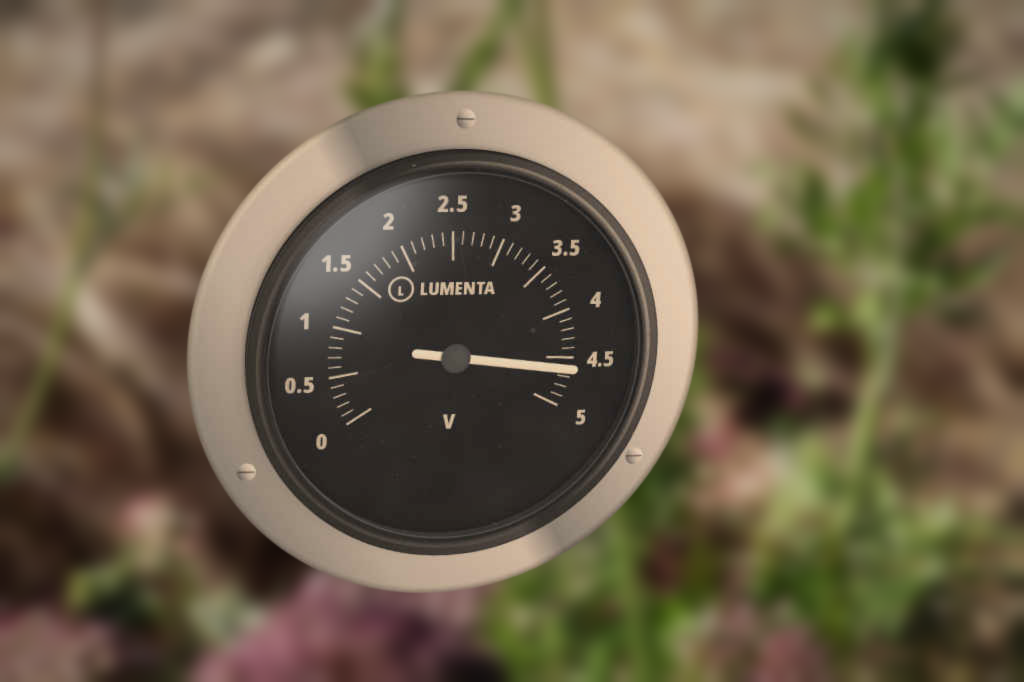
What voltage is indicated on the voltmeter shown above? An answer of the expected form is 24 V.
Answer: 4.6 V
